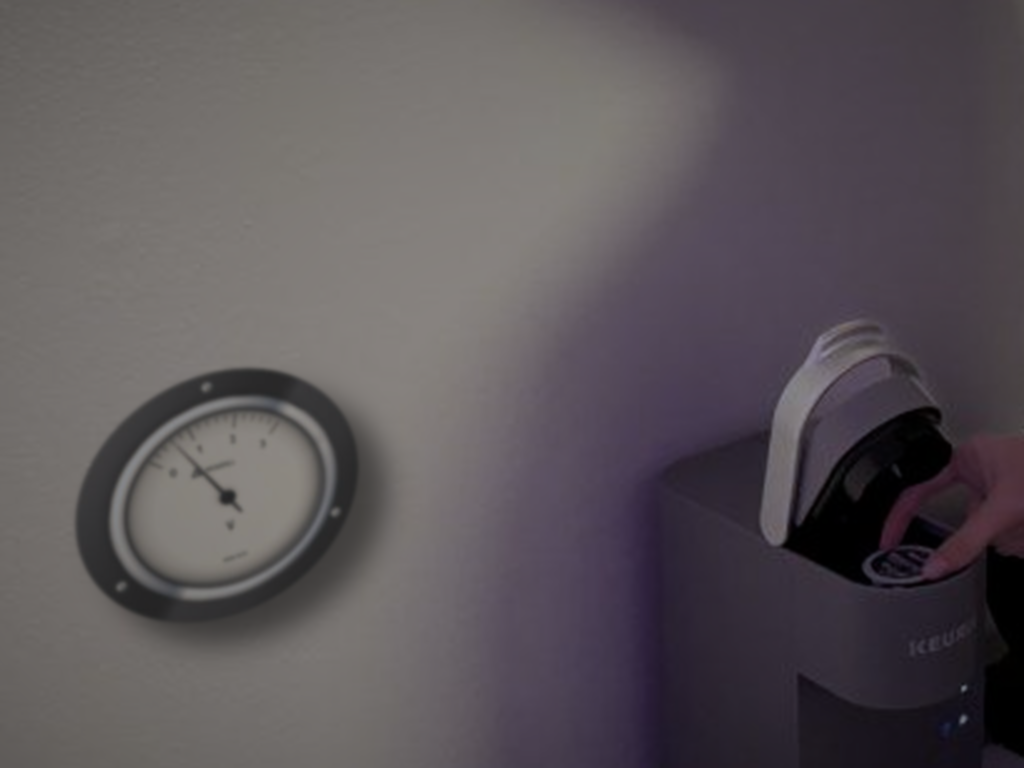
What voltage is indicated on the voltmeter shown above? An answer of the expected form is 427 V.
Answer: 0.6 V
